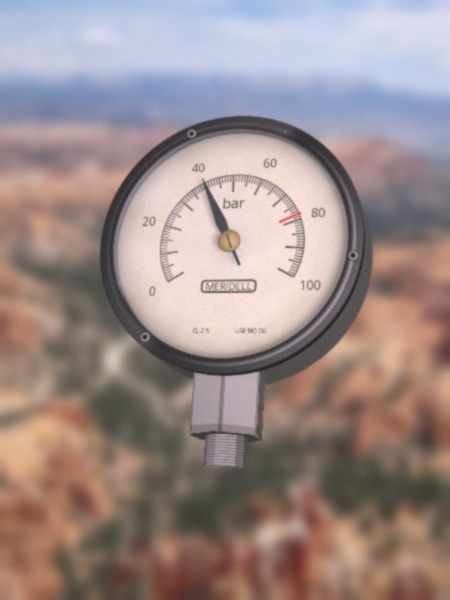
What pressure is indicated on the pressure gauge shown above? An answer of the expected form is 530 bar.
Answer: 40 bar
